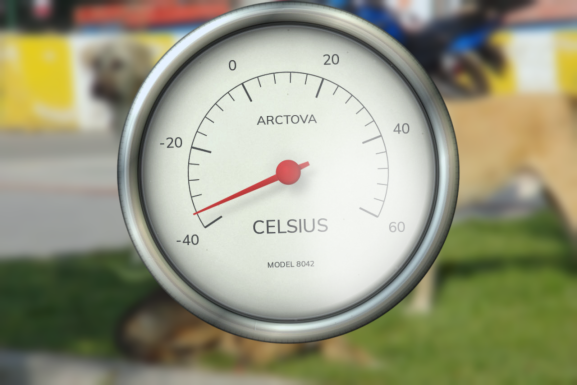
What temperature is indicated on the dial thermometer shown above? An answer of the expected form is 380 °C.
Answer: -36 °C
